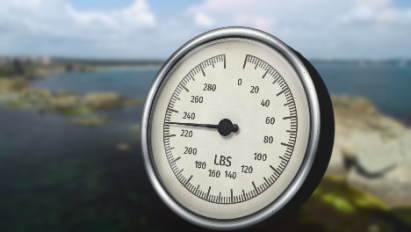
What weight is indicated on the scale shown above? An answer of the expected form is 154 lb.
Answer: 230 lb
